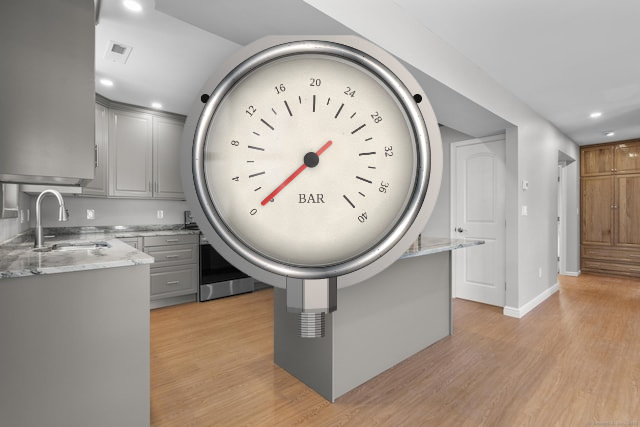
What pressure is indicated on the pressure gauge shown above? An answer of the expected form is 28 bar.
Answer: 0 bar
